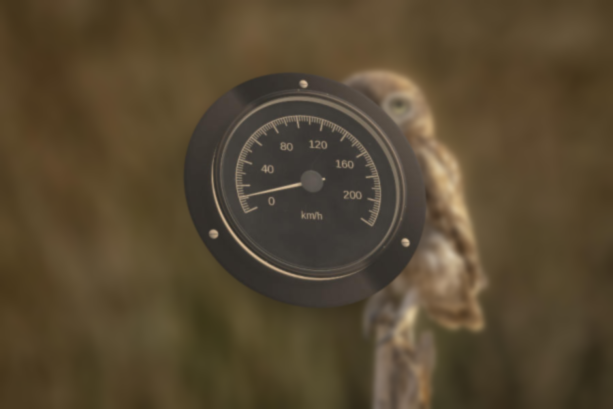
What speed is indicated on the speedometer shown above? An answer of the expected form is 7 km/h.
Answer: 10 km/h
